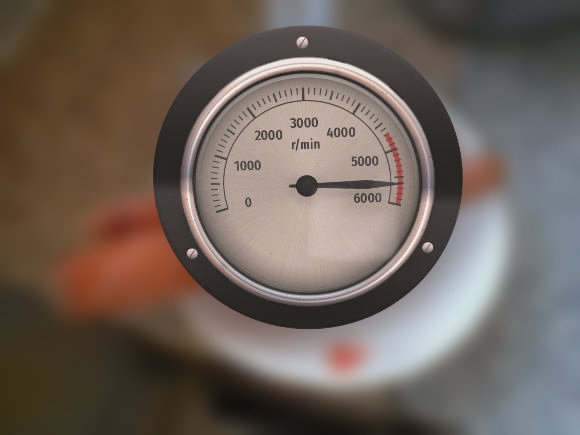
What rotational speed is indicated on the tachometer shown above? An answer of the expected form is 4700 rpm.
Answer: 5600 rpm
